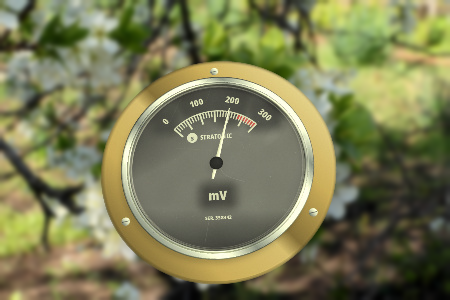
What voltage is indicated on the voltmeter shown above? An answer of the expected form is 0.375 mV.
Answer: 200 mV
